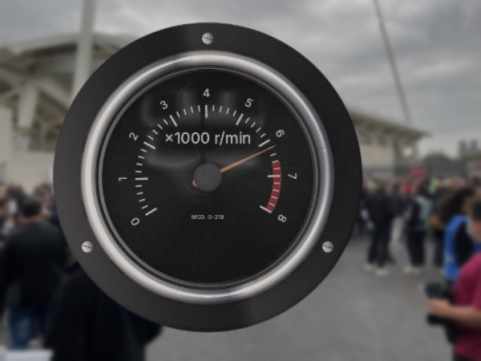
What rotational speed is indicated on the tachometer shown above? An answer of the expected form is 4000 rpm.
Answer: 6200 rpm
